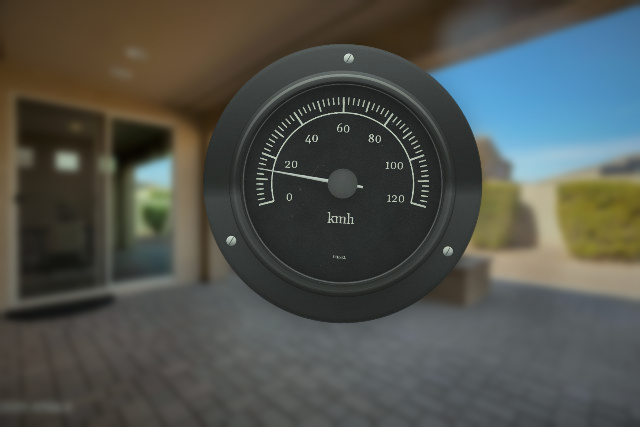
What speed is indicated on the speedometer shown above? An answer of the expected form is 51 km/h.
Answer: 14 km/h
